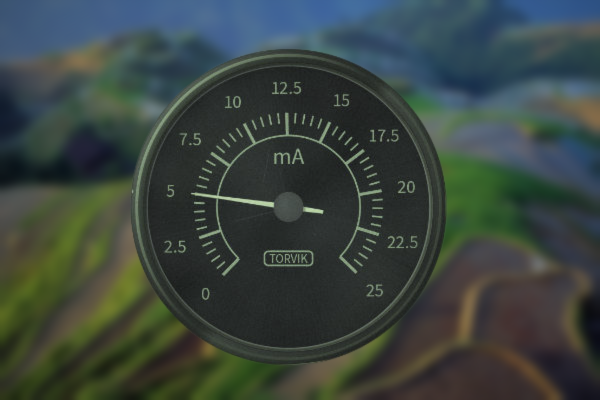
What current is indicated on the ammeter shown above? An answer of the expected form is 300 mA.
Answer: 5 mA
